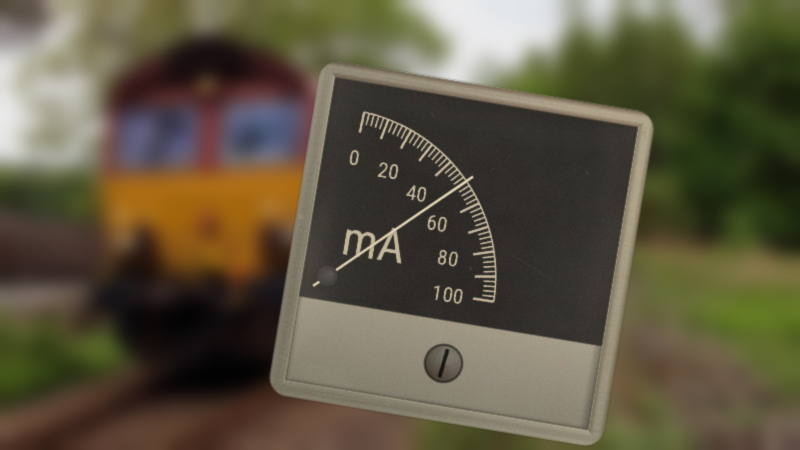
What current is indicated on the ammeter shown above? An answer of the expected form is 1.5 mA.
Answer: 50 mA
